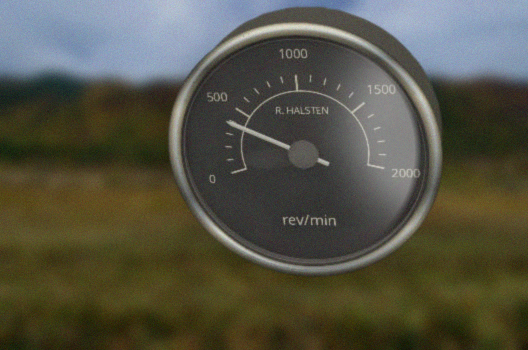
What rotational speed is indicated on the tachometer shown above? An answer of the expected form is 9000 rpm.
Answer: 400 rpm
